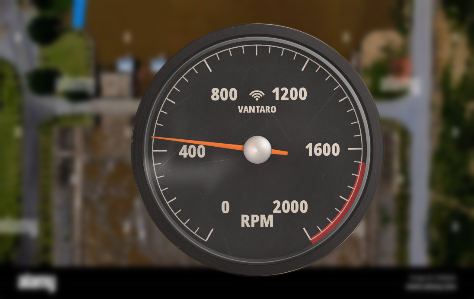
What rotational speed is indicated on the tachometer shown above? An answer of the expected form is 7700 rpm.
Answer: 450 rpm
